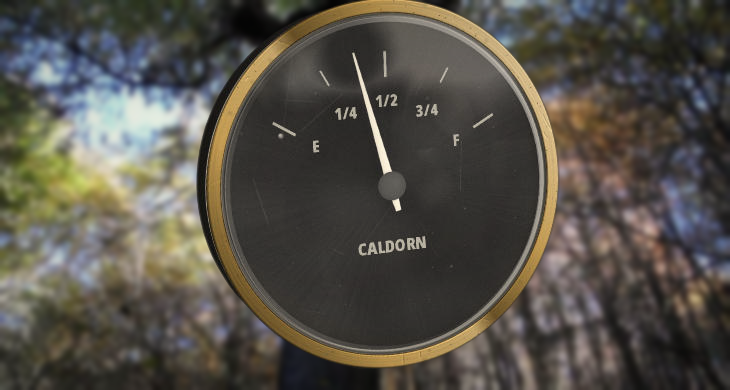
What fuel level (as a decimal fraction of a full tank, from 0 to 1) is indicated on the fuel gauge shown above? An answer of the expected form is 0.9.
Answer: 0.375
